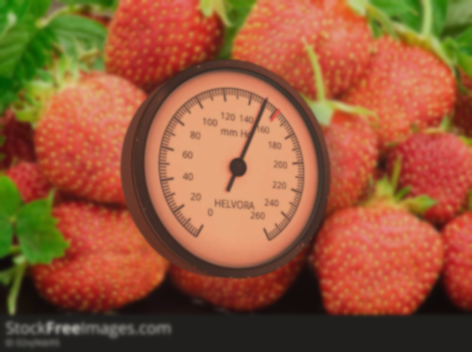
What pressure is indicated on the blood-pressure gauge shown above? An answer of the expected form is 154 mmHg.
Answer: 150 mmHg
